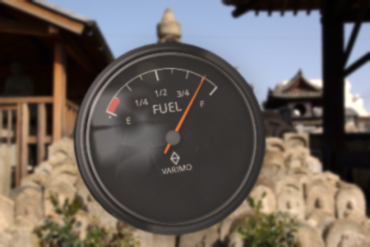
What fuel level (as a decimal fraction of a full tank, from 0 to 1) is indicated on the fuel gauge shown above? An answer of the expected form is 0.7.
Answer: 0.875
